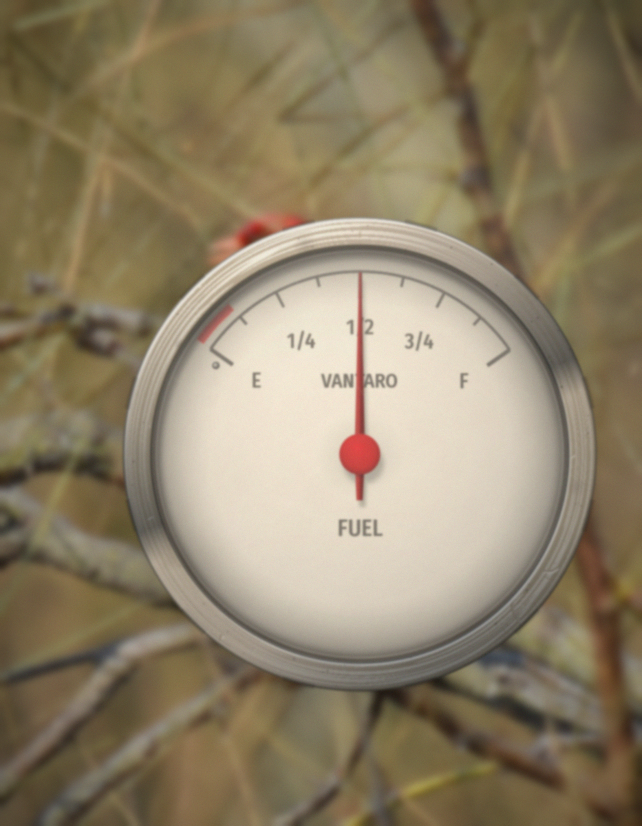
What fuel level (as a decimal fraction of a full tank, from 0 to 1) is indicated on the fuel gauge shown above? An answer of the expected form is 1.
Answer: 0.5
